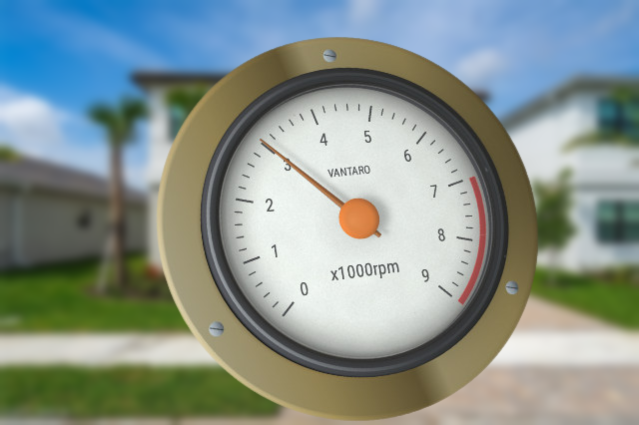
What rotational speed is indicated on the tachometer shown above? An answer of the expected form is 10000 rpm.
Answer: 3000 rpm
